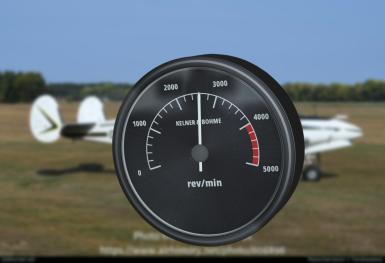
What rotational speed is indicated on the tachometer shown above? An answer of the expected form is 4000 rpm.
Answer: 2600 rpm
